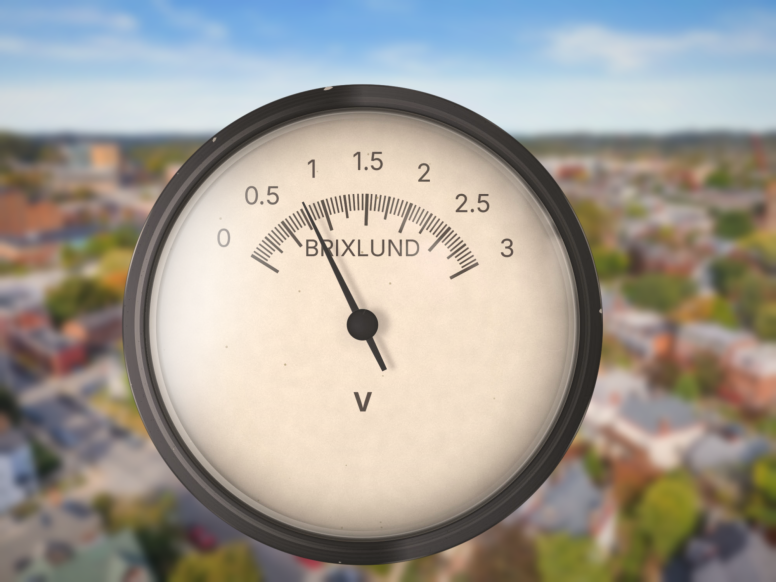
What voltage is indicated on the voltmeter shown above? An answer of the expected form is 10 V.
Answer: 0.8 V
